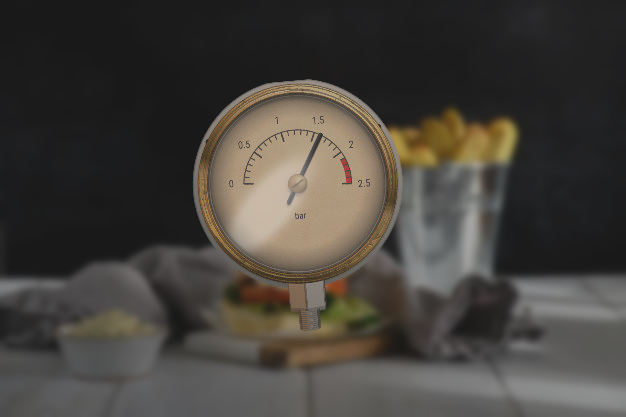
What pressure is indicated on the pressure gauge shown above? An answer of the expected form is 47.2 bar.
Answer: 1.6 bar
